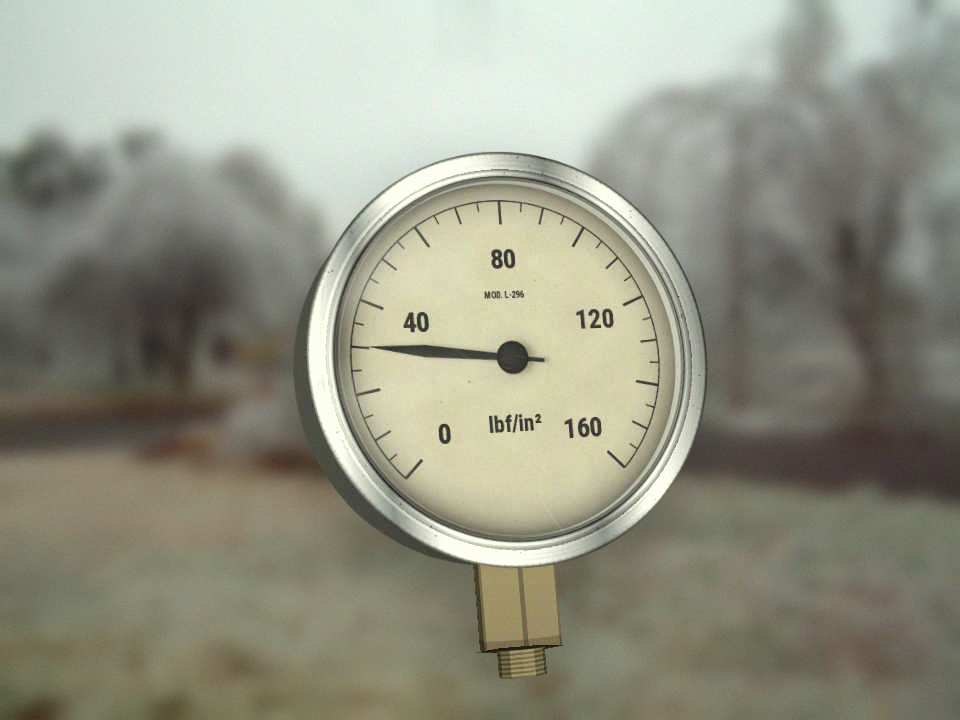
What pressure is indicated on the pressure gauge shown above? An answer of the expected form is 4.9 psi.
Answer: 30 psi
